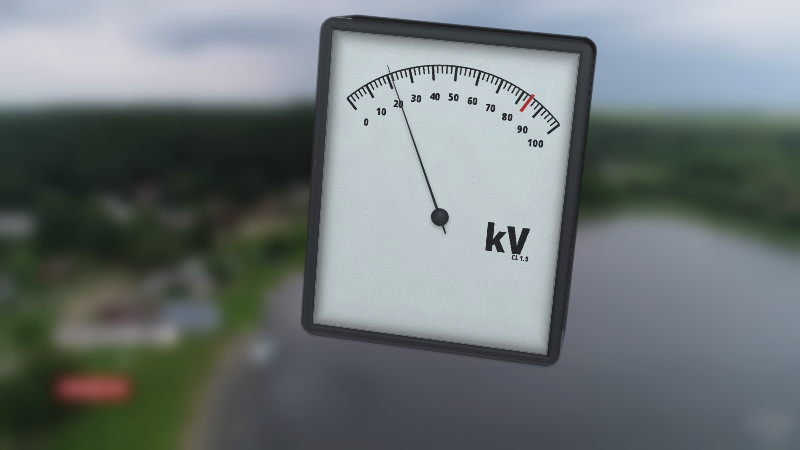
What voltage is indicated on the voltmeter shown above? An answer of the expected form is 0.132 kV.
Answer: 22 kV
